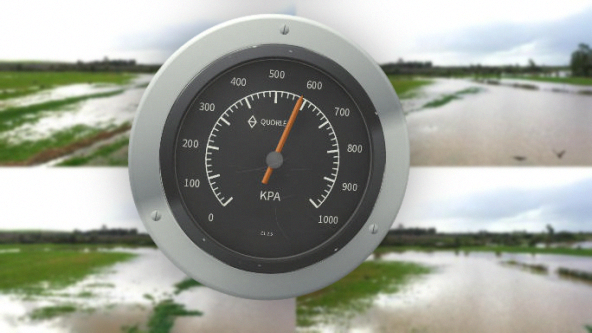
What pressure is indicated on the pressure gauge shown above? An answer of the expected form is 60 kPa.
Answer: 580 kPa
